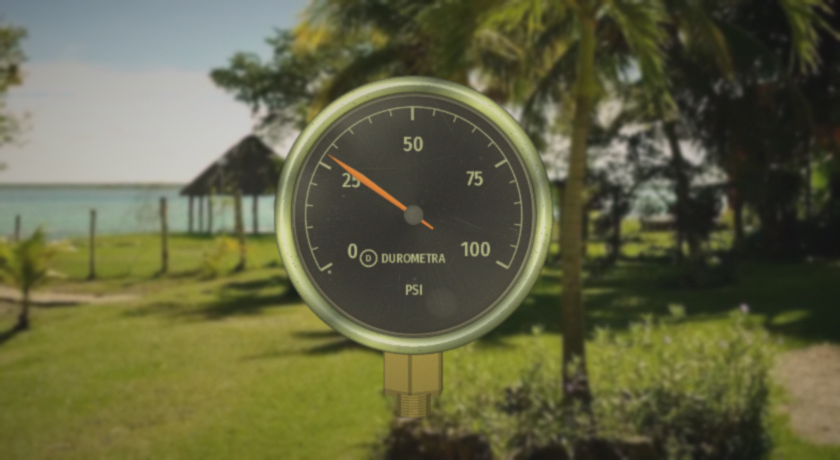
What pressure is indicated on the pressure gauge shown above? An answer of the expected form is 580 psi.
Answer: 27.5 psi
